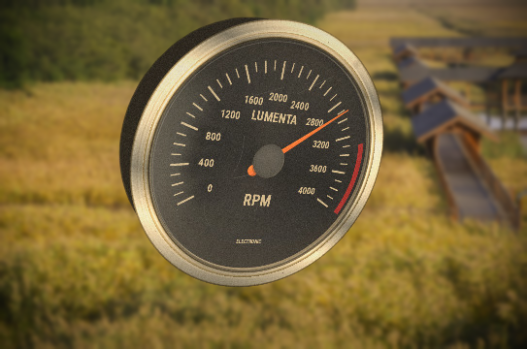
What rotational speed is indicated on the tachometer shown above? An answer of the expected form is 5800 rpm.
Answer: 2900 rpm
